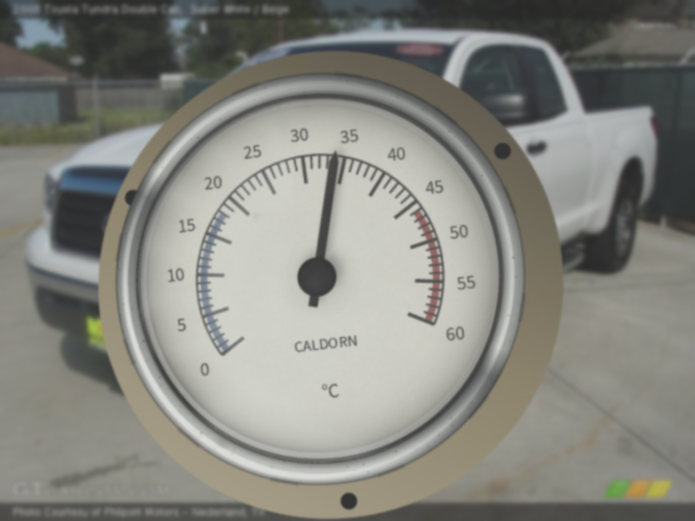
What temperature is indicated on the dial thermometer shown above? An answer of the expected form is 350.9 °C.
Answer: 34 °C
